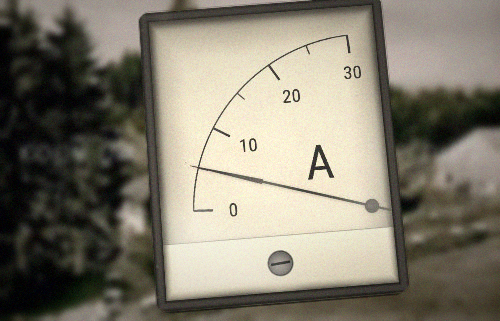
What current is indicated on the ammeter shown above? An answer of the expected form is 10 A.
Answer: 5 A
